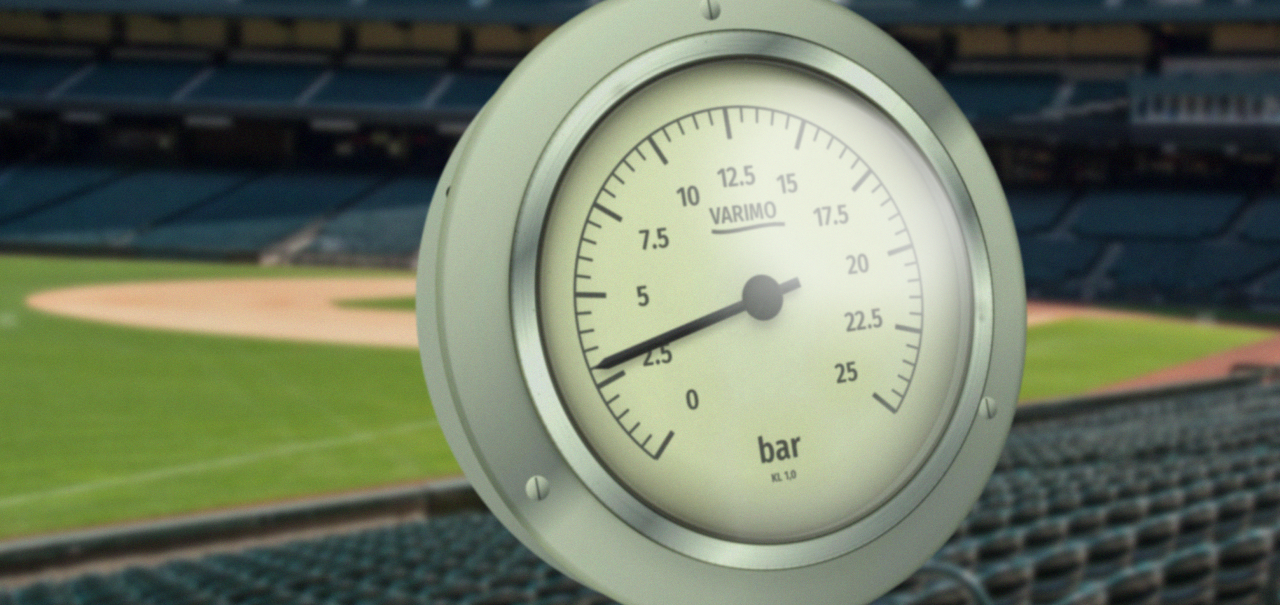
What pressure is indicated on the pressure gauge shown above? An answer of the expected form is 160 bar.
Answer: 3 bar
